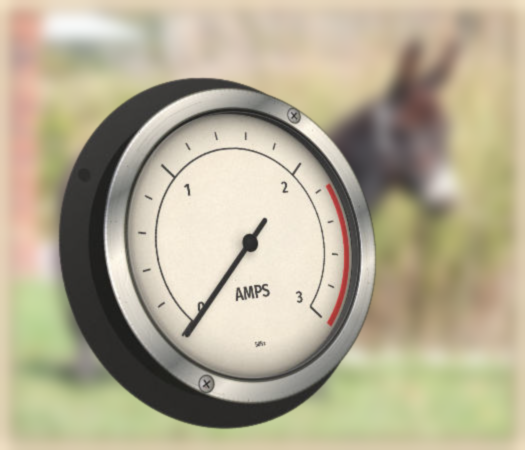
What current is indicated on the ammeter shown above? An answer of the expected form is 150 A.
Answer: 0 A
